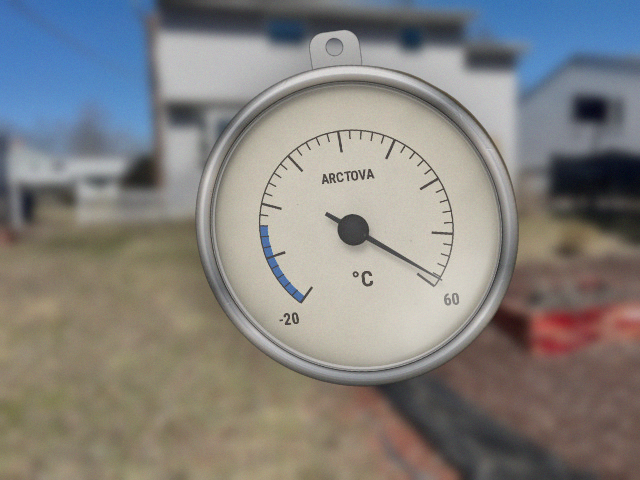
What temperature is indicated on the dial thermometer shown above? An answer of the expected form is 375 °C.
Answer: 58 °C
